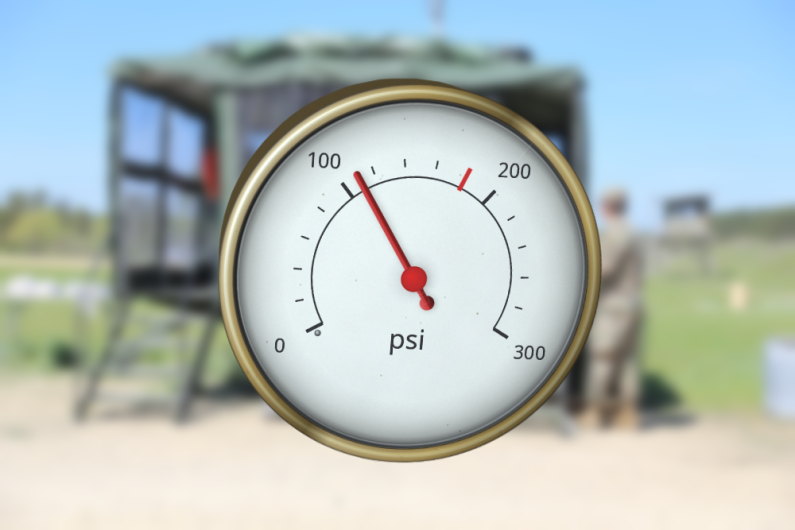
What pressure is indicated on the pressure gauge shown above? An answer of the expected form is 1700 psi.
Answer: 110 psi
